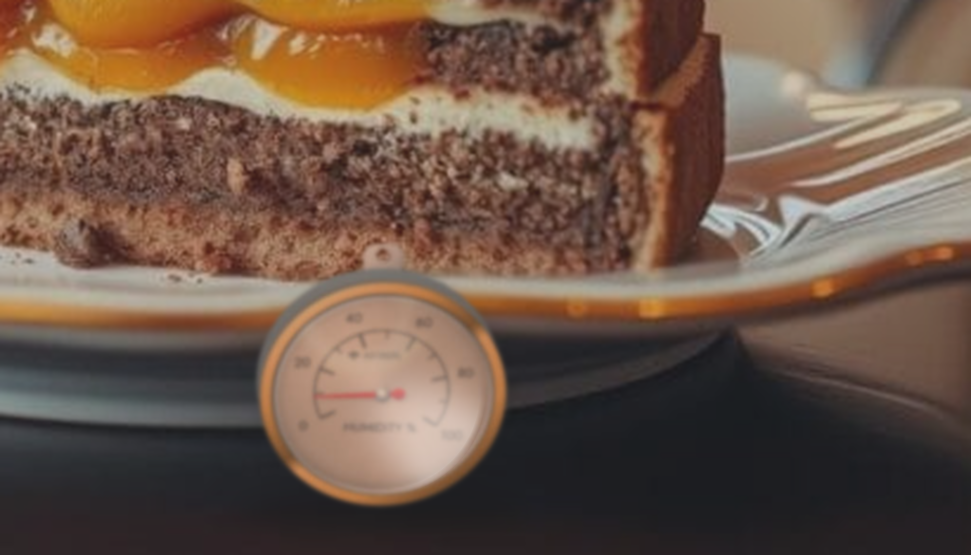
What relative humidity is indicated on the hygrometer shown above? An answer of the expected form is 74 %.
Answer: 10 %
